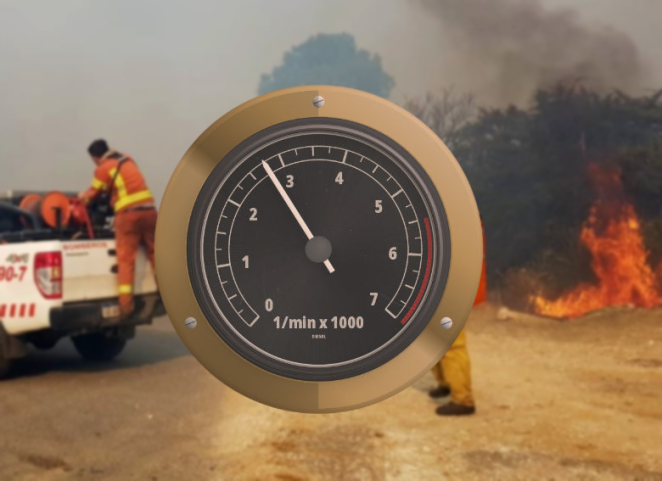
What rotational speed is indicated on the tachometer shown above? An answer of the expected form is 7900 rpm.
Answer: 2750 rpm
